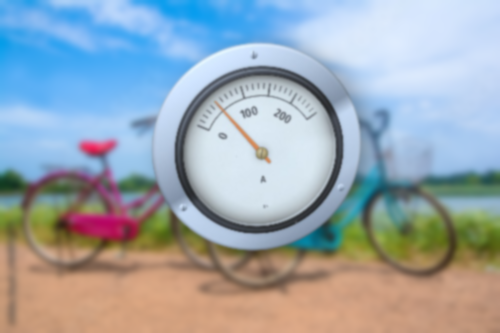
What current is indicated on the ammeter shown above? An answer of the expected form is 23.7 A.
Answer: 50 A
